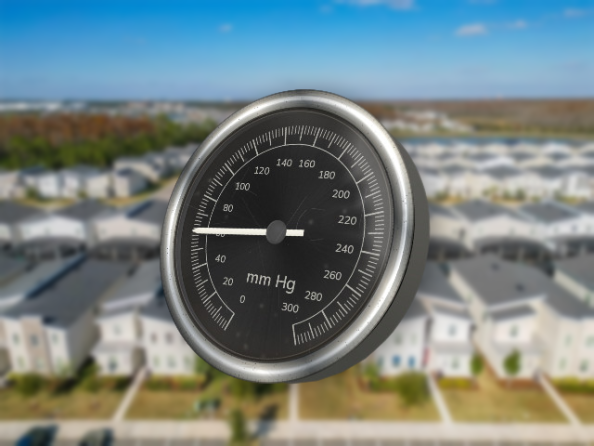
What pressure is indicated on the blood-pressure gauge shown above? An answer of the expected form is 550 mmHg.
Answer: 60 mmHg
